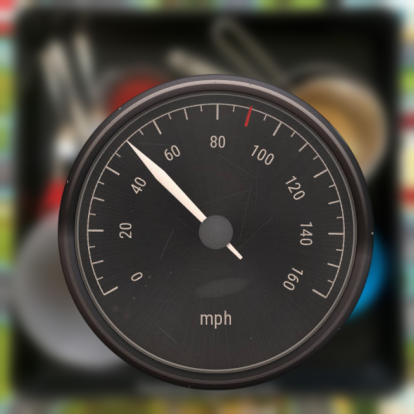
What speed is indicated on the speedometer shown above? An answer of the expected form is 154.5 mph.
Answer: 50 mph
